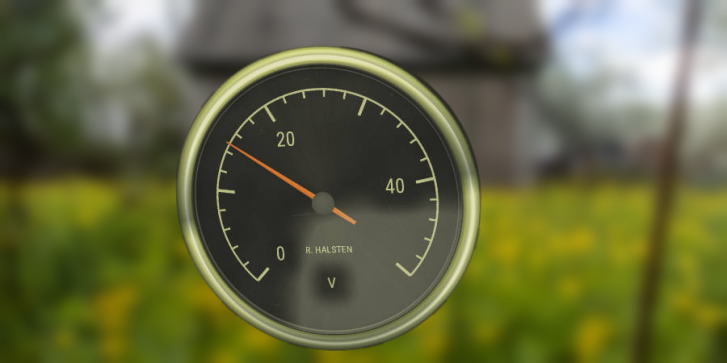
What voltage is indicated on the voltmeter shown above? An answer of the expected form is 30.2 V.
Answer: 15 V
